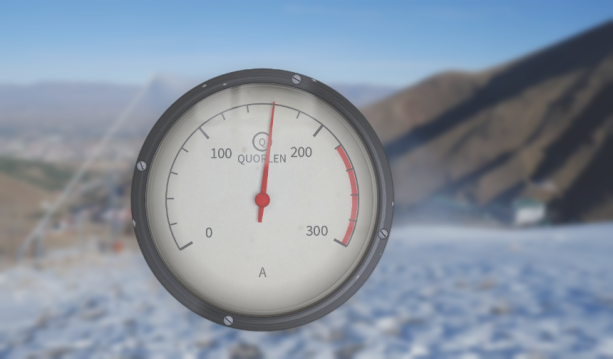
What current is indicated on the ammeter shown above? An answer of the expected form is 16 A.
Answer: 160 A
